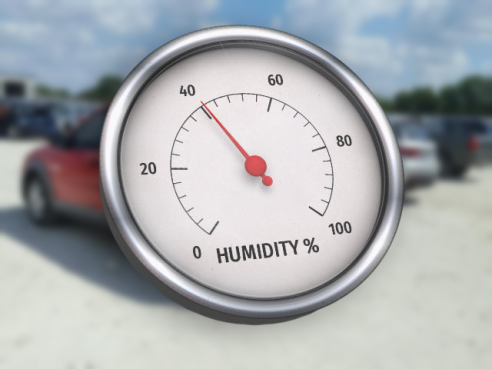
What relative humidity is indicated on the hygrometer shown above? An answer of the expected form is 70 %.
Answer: 40 %
